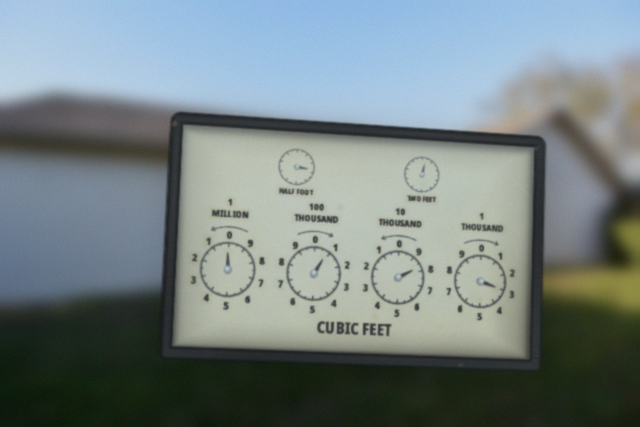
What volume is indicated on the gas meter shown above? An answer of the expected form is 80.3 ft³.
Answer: 8300 ft³
